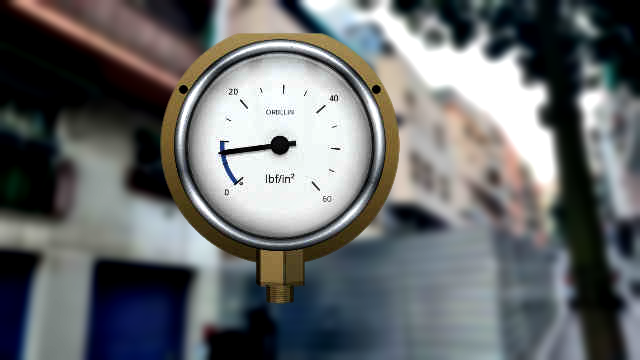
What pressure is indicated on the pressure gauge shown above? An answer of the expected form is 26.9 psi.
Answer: 7.5 psi
